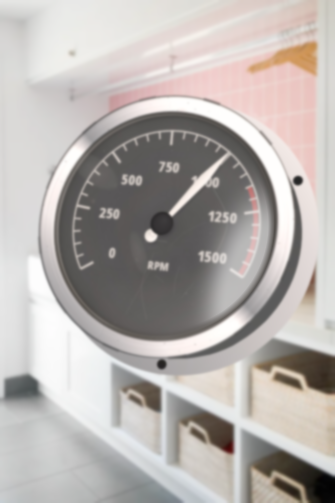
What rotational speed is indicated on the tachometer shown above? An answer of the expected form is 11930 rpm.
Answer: 1000 rpm
